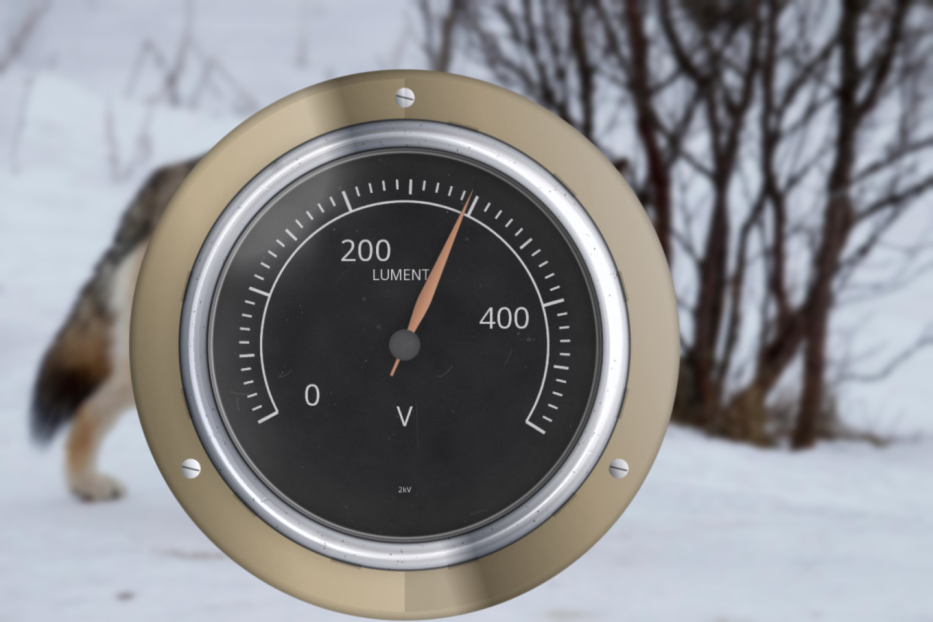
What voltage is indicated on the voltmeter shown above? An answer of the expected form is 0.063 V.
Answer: 295 V
